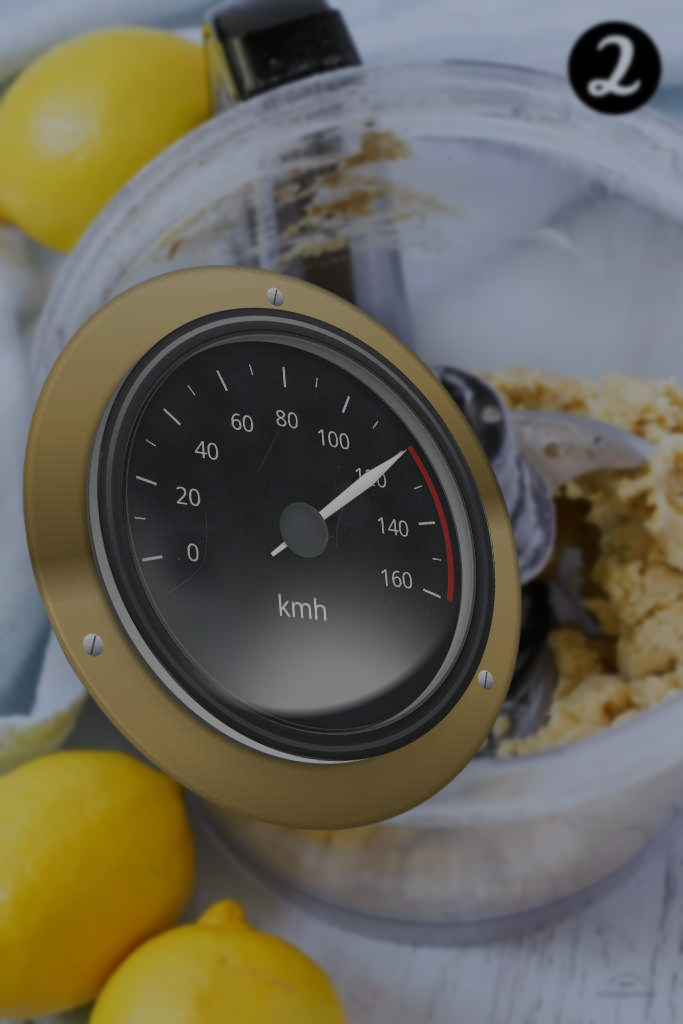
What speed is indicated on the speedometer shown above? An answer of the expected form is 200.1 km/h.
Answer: 120 km/h
